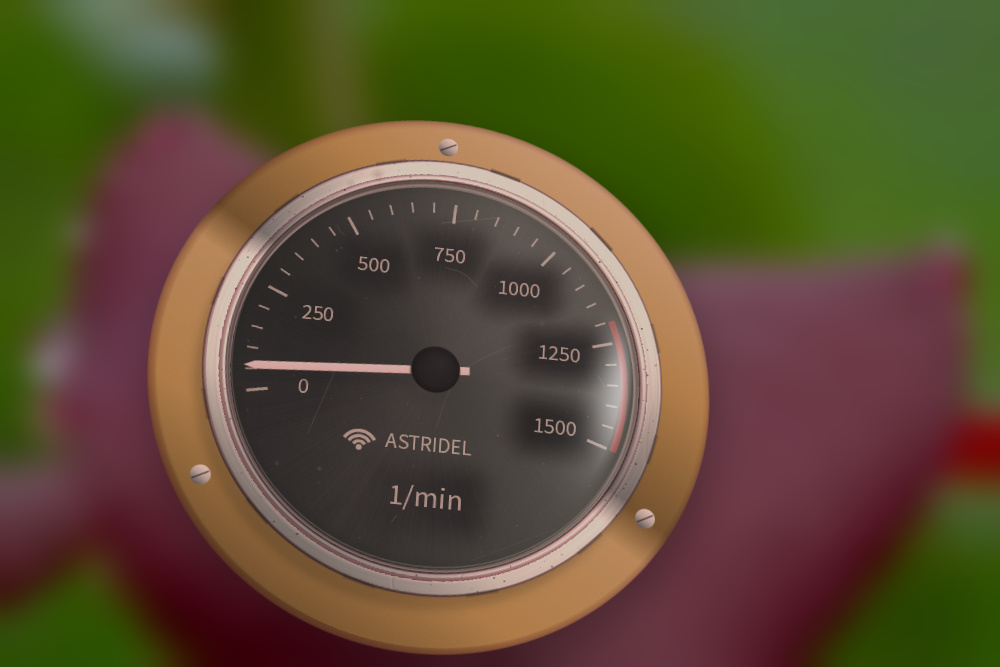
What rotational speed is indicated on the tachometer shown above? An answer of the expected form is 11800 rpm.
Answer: 50 rpm
